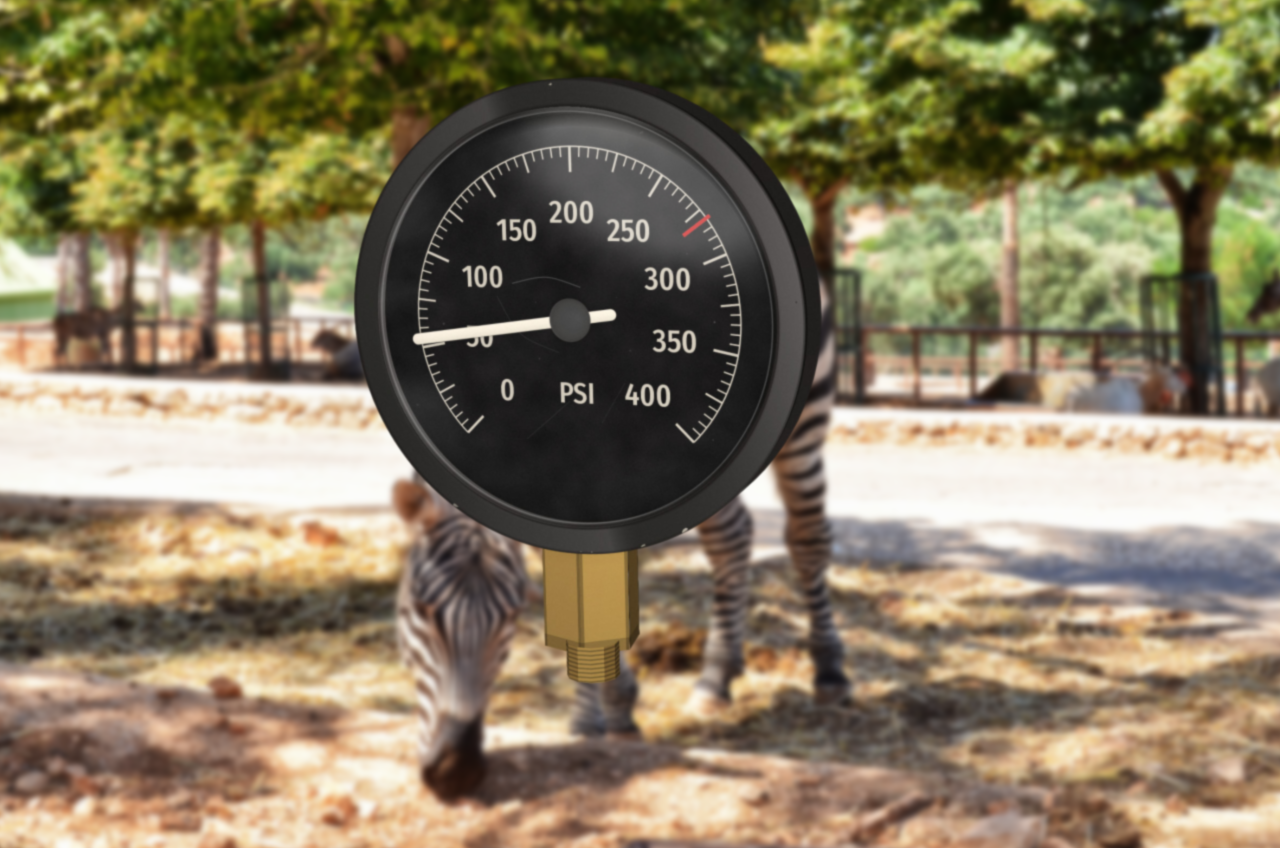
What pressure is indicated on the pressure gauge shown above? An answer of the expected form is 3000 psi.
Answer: 55 psi
